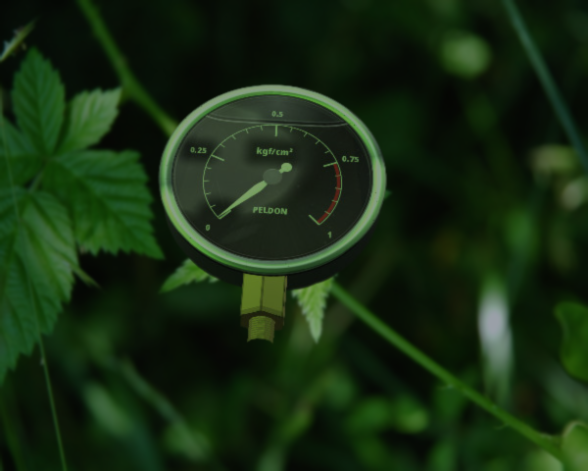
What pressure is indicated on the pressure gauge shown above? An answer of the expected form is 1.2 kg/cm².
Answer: 0 kg/cm²
